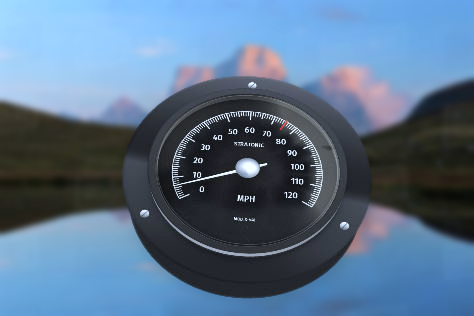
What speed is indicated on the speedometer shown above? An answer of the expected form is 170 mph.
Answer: 5 mph
